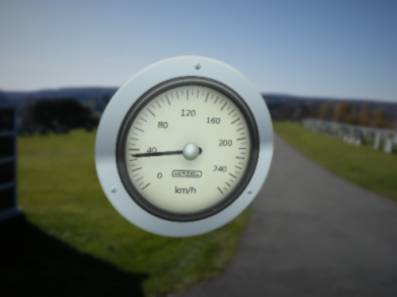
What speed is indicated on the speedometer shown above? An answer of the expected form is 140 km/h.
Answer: 35 km/h
